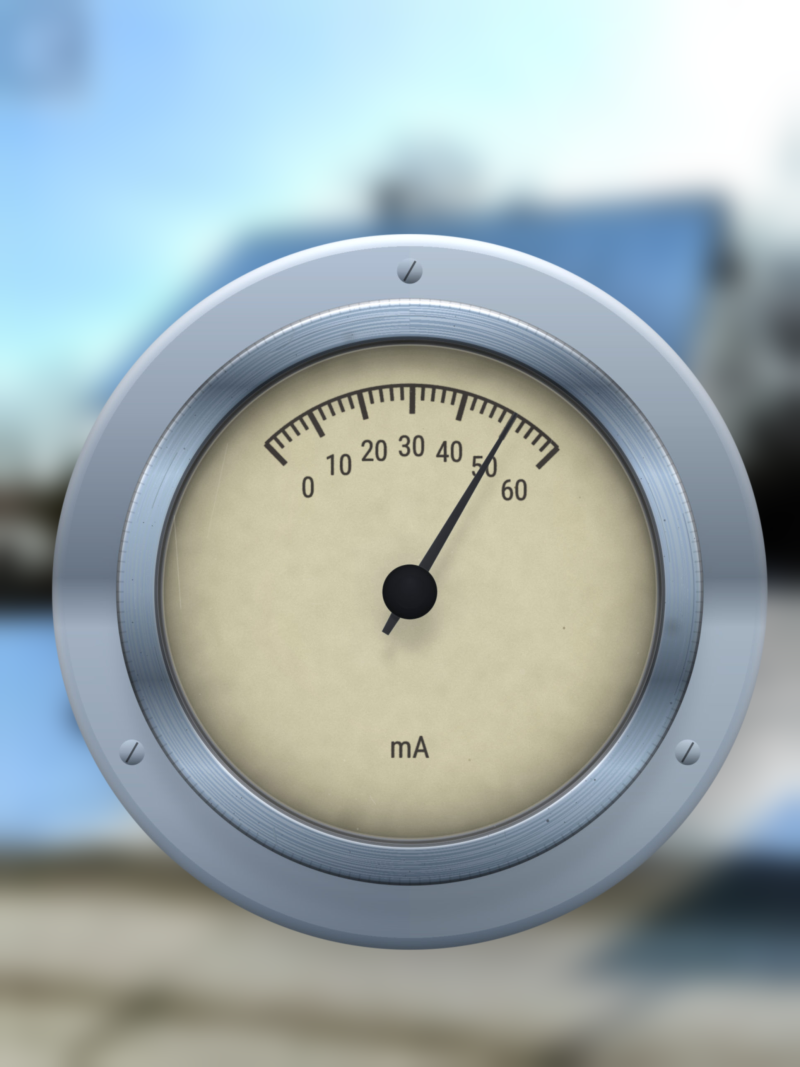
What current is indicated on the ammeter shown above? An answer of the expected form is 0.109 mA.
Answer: 50 mA
